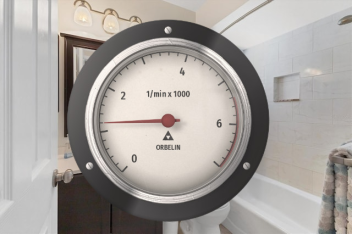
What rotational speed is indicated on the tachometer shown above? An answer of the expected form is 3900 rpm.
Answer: 1200 rpm
